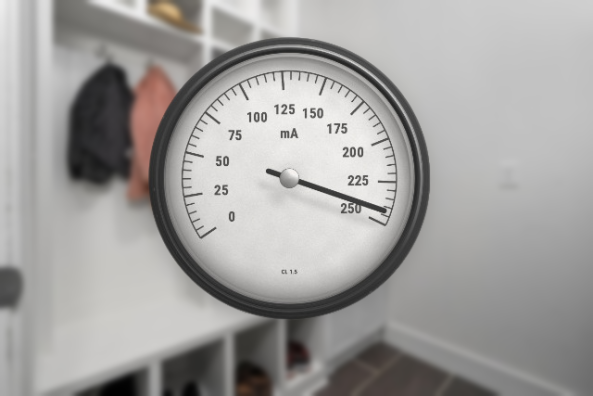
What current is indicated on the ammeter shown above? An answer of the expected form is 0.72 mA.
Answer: 242.5 mA
